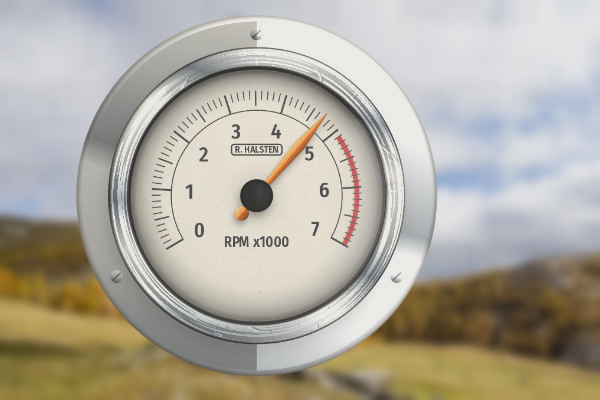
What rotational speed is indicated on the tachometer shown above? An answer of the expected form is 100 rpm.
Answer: 4700 rpm
